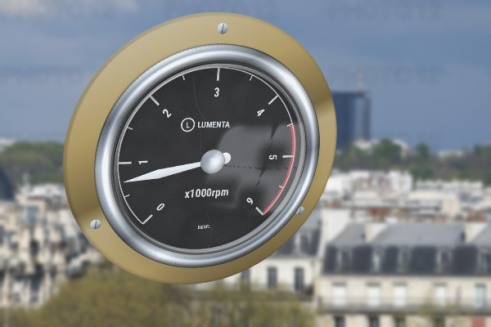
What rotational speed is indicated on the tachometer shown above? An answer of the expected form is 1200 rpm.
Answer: 750 rpm
